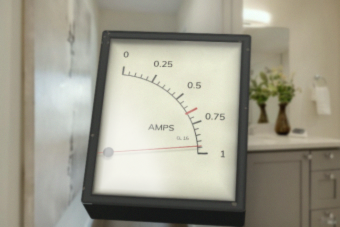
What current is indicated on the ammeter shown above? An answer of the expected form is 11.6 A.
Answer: 0.95 A
